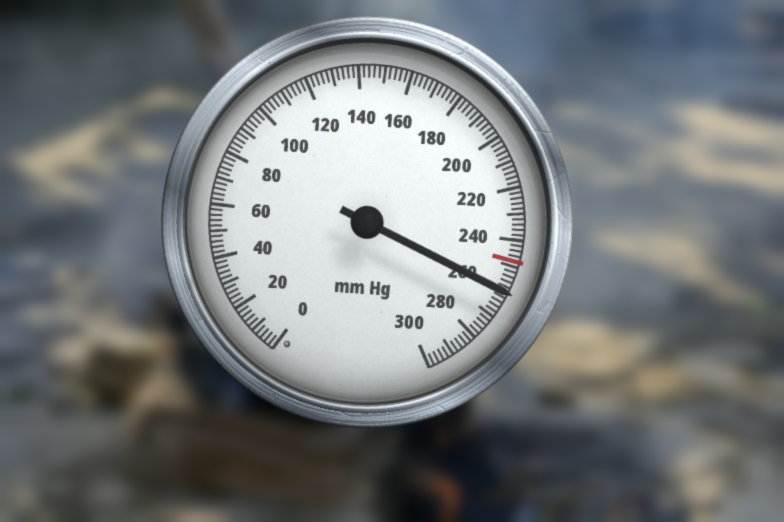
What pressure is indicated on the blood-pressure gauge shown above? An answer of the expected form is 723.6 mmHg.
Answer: 260 mmHg
